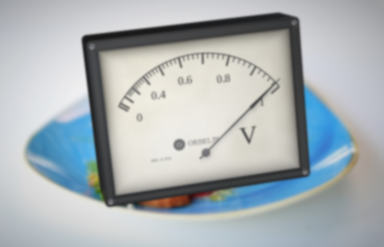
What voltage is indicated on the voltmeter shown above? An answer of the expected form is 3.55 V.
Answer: 0.98 V
